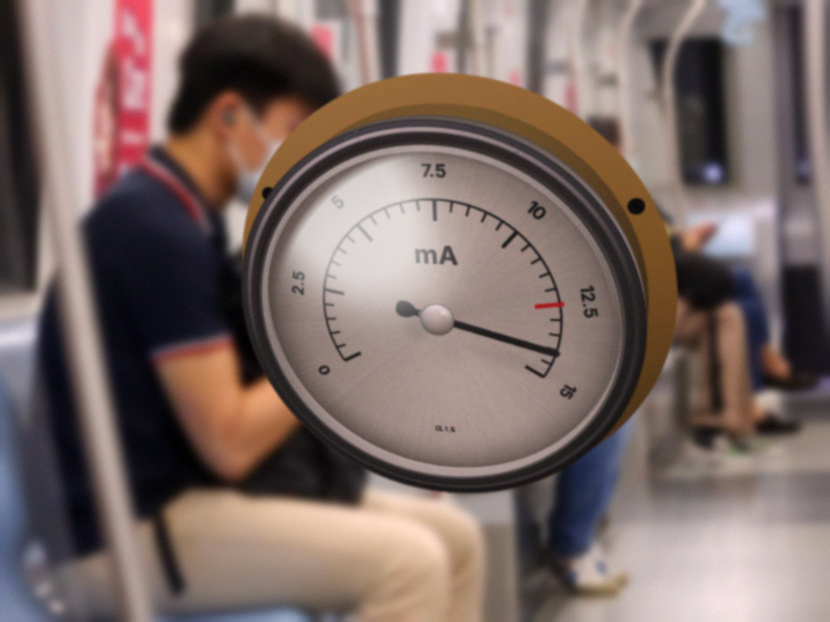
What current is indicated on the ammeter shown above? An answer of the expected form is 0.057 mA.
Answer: 14 mA
